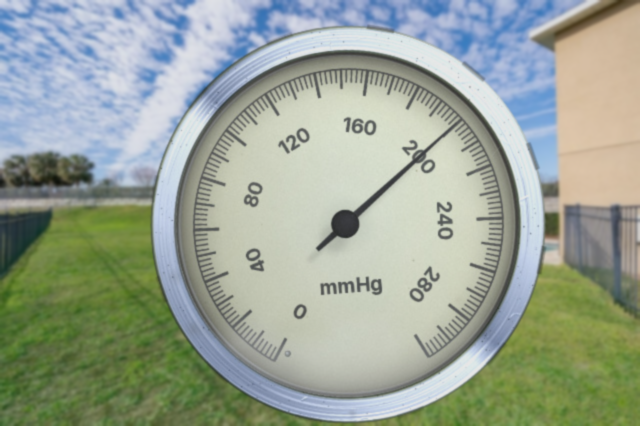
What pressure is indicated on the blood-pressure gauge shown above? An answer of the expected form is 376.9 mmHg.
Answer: 200 mmHg
